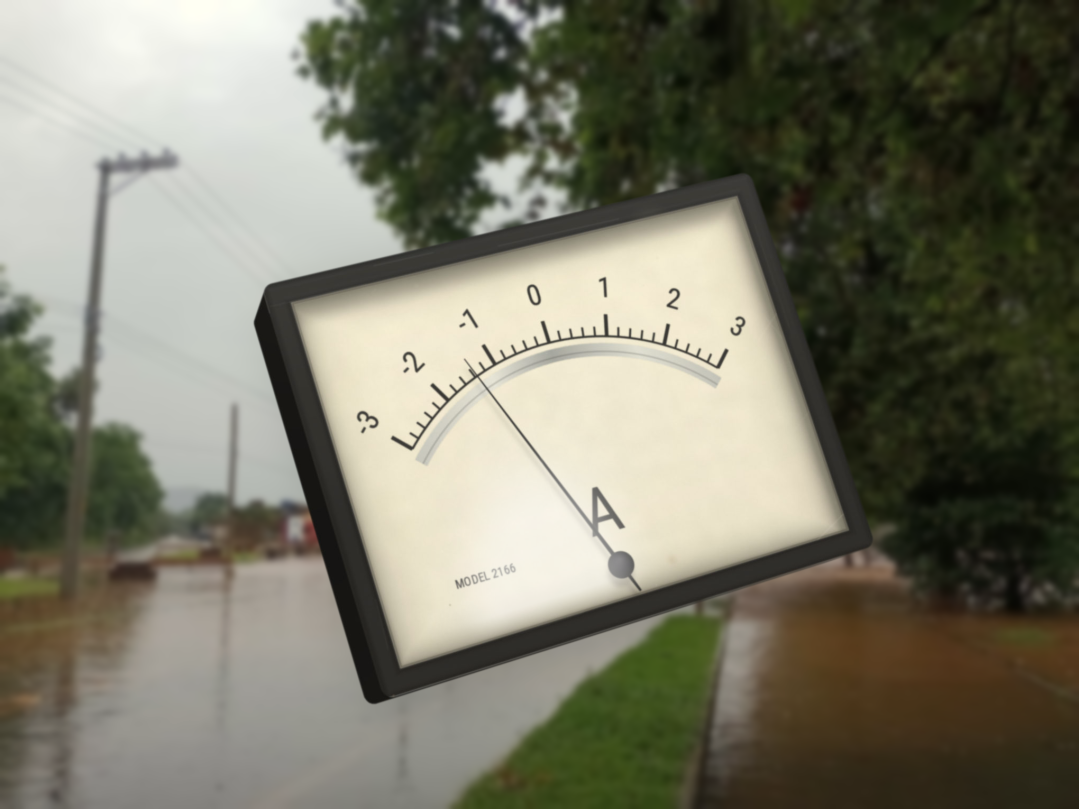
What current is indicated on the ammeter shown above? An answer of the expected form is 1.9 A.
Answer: -1.4 A
